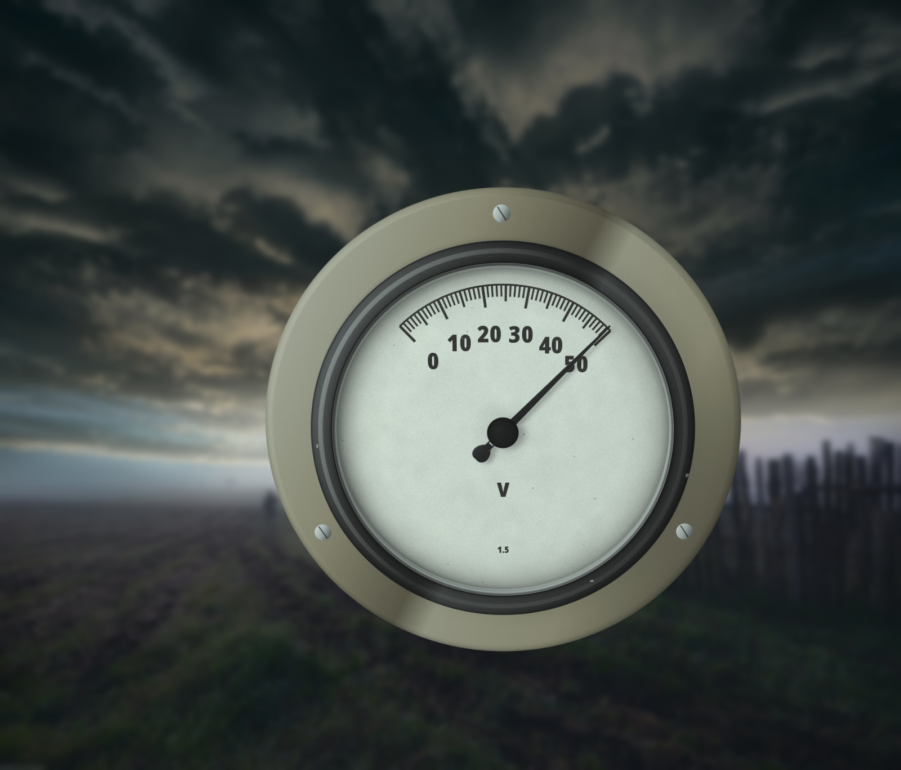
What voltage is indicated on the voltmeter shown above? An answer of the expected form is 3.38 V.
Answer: 49 V
